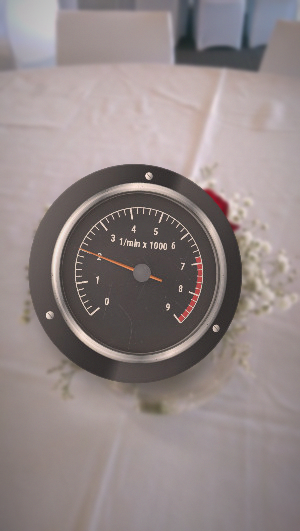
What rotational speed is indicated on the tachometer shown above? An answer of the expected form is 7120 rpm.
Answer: 2000 rpm
